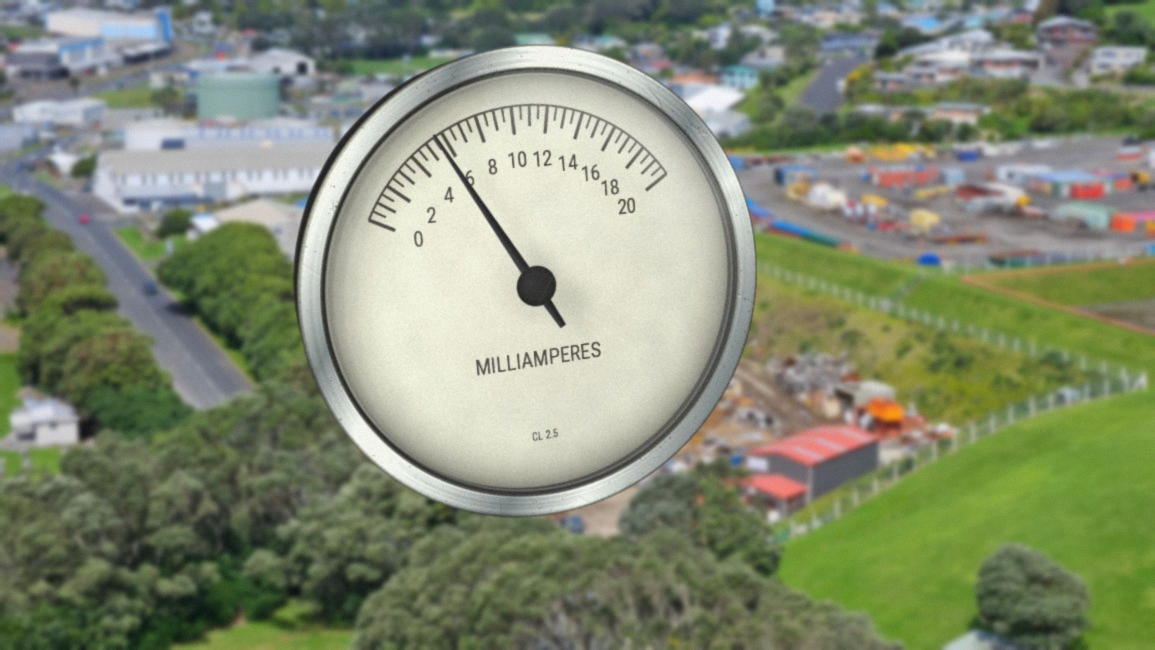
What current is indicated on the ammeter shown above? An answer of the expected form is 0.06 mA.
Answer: 5.5 mA
